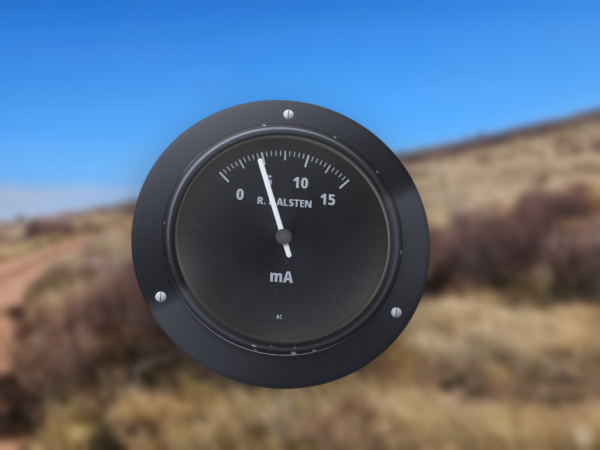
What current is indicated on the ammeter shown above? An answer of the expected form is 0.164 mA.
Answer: 4.5 mA
